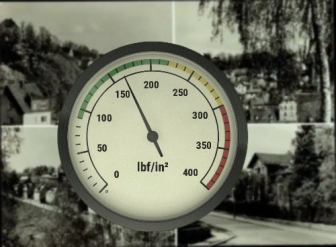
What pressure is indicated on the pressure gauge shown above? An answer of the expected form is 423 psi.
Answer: 165 psi
